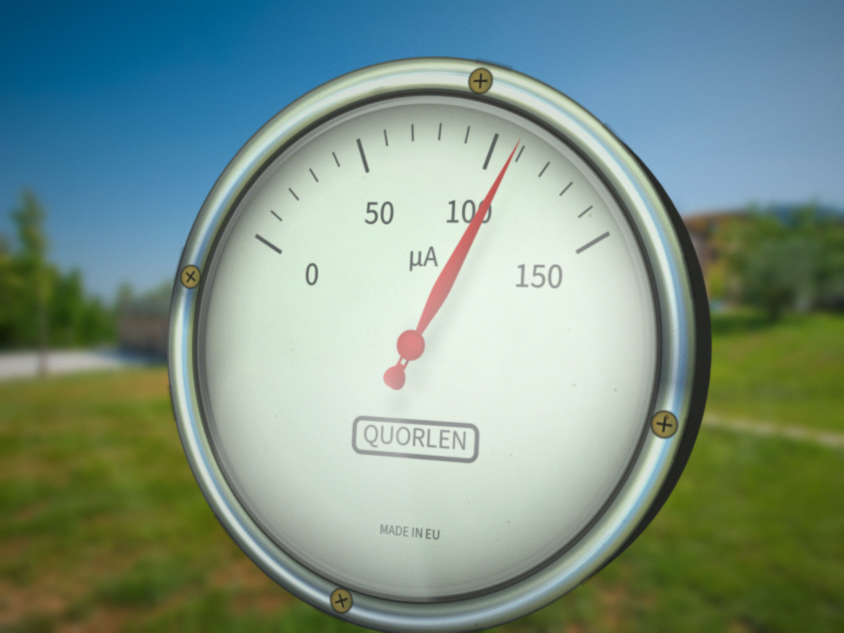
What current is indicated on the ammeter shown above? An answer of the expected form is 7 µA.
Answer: 110 µA
